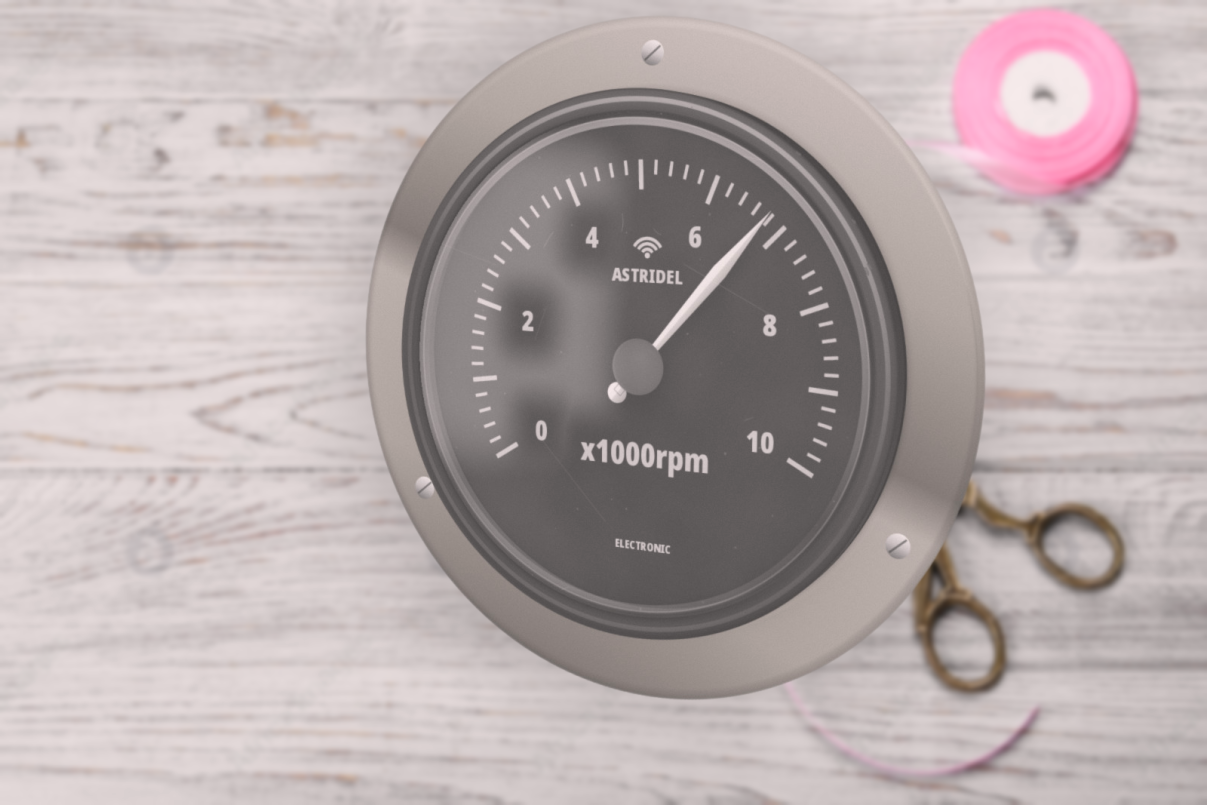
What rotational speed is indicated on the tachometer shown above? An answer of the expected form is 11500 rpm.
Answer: 6800 rpm
